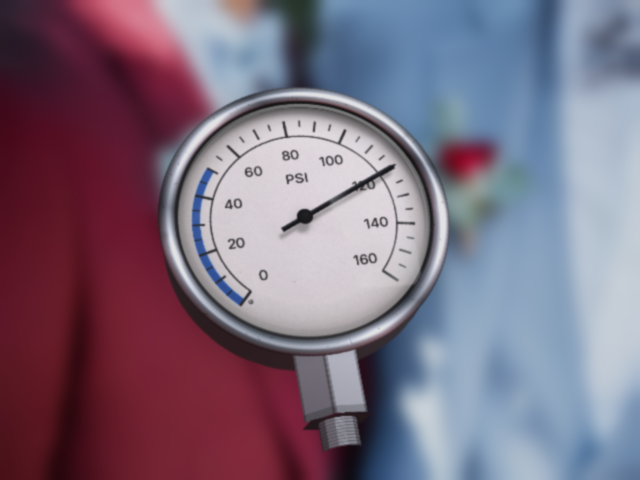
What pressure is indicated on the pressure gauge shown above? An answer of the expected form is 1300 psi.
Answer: 120 psi
